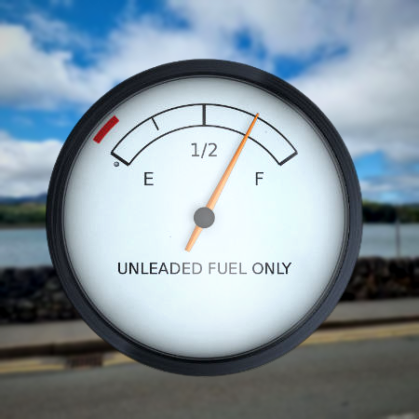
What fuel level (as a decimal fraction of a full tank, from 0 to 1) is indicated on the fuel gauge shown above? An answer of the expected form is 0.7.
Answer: 0.75
